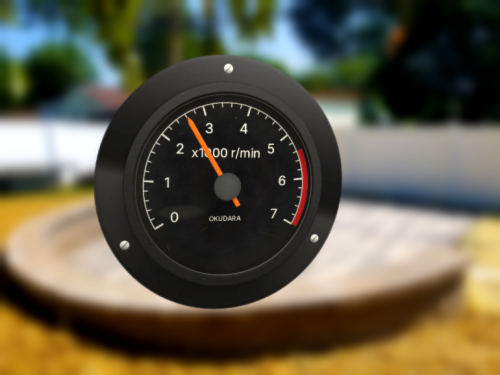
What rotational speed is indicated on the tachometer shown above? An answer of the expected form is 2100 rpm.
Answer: 2600 rpm
